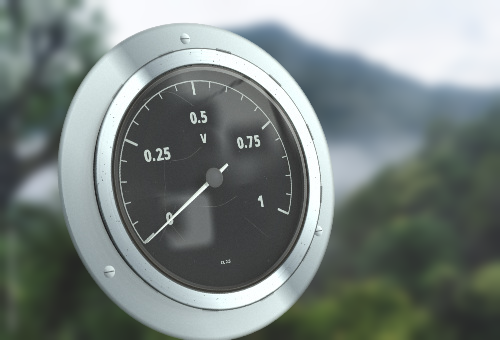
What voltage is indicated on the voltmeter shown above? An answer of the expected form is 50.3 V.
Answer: 0 V
